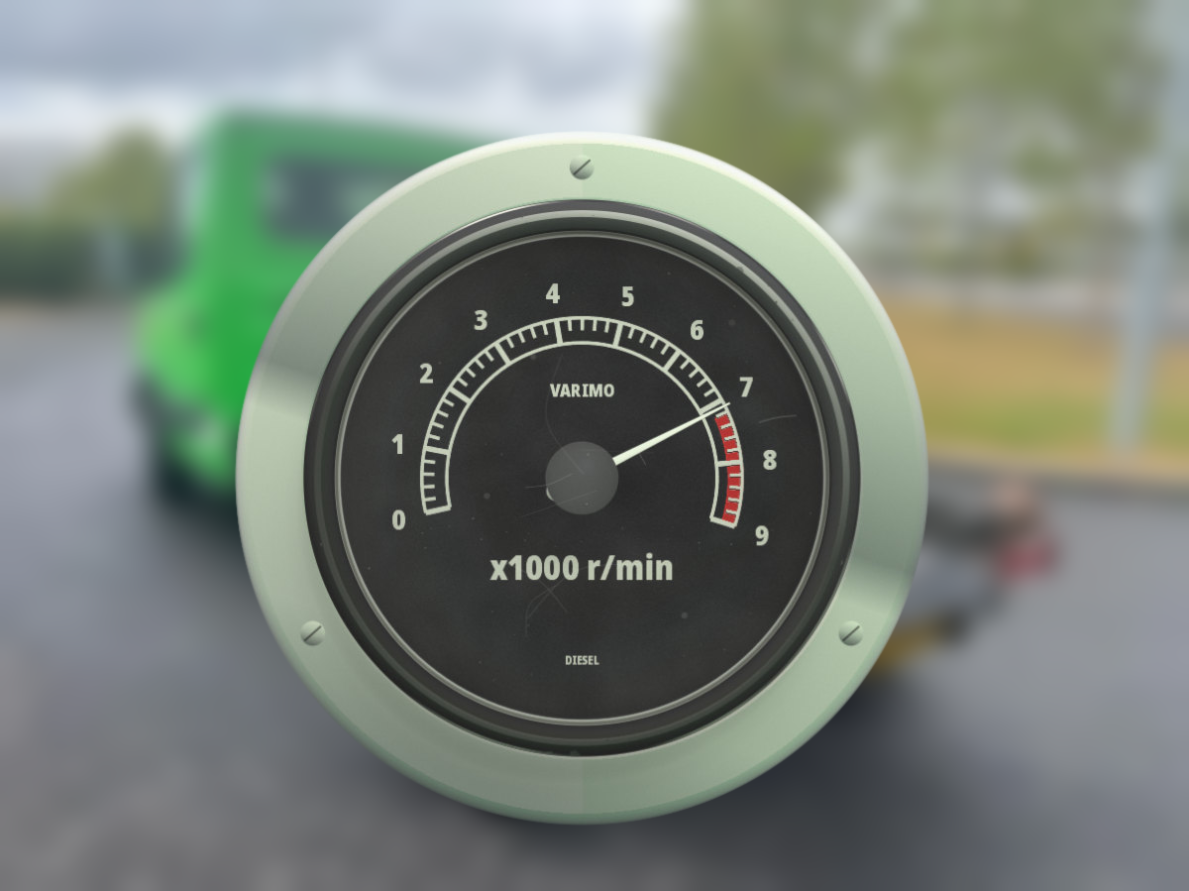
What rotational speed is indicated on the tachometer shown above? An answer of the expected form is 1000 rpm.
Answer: 7100 rpm
